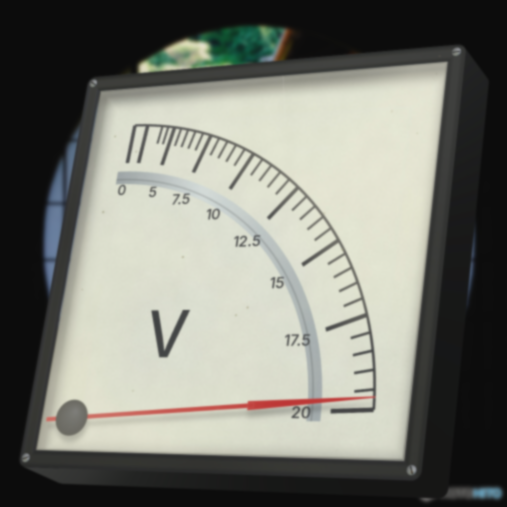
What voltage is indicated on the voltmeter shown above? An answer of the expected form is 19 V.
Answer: 19.75 V
